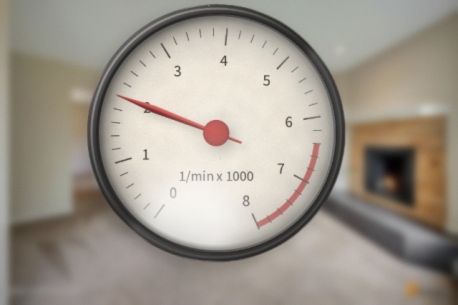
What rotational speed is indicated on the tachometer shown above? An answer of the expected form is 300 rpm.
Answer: 2000 rpm
